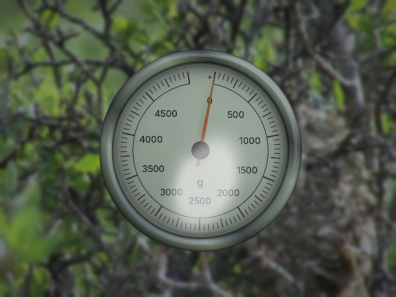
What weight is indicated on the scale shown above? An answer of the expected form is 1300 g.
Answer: 0 g
